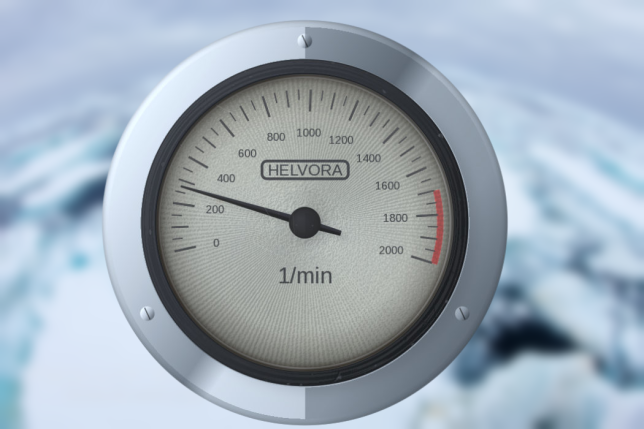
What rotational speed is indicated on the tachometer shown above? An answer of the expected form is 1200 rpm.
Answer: 275 rpm
